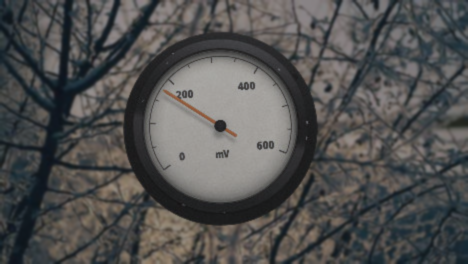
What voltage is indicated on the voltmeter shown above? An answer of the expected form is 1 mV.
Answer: 175 mV
